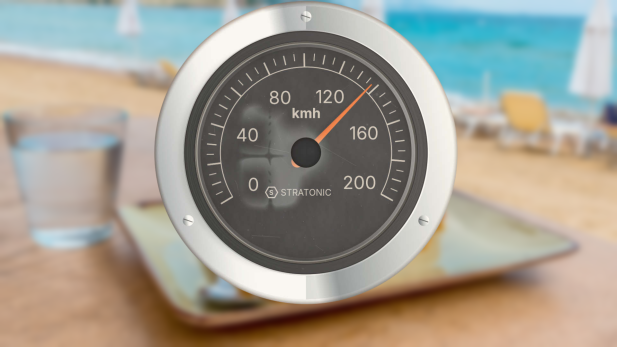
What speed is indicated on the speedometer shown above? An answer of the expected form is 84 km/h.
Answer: 137.5 km/h
